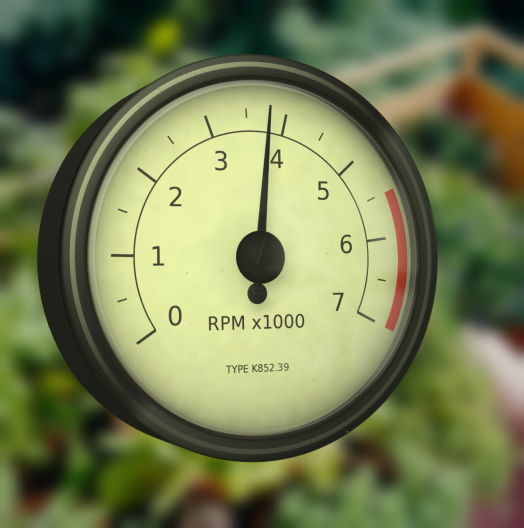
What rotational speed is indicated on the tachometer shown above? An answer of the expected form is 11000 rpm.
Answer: 3750 rpm
